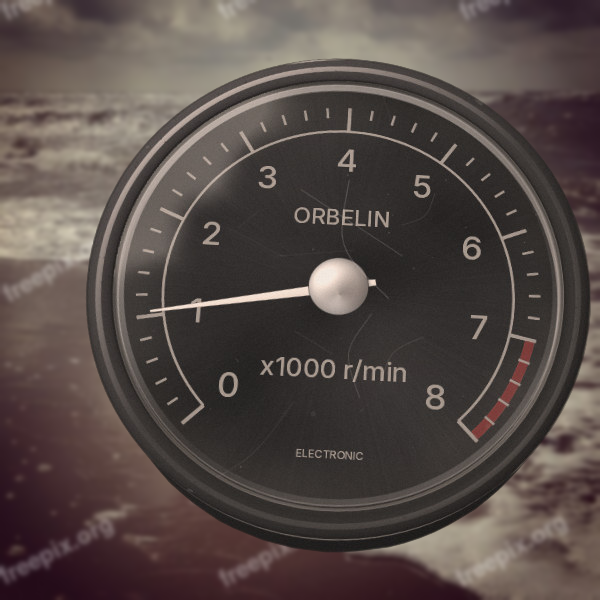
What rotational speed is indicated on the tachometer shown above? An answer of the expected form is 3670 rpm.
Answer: 1000 rpm
